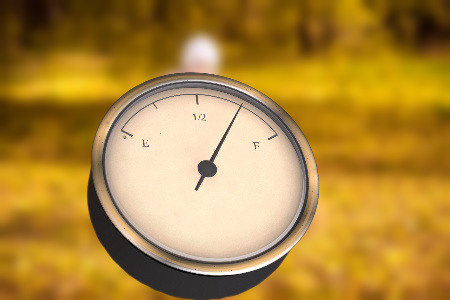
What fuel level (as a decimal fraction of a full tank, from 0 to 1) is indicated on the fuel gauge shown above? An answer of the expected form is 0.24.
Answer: 0.75
